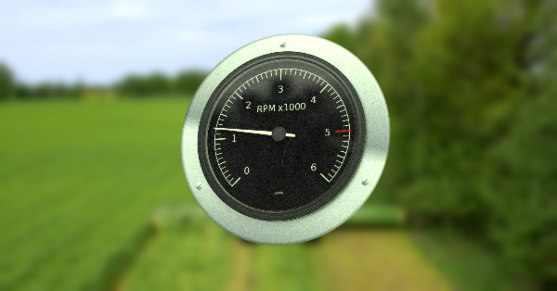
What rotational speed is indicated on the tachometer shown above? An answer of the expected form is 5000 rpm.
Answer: 1200 rpm
